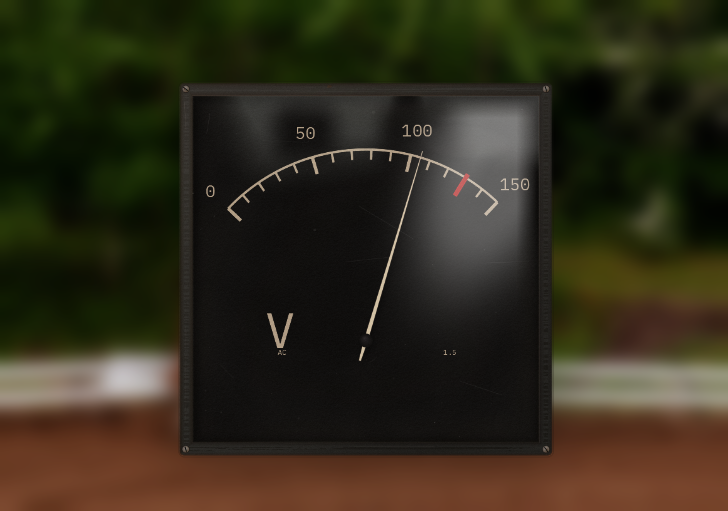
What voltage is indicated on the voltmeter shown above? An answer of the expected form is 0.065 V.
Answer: 105 V
